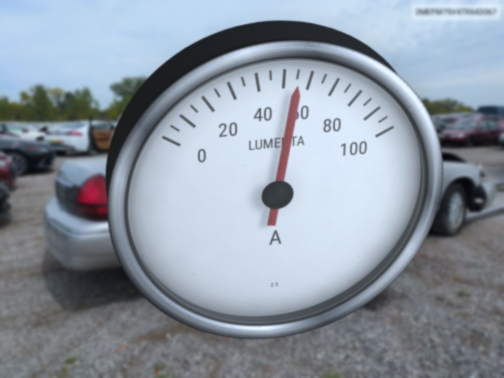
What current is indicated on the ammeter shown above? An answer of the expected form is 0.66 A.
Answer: 55 A
